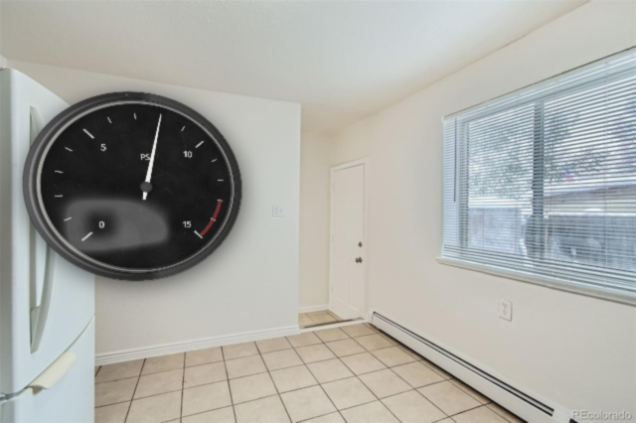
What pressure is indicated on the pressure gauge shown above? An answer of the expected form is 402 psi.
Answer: 8 psi
